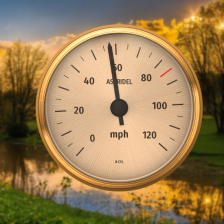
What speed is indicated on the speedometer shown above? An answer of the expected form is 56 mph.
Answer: 57.5 mph
